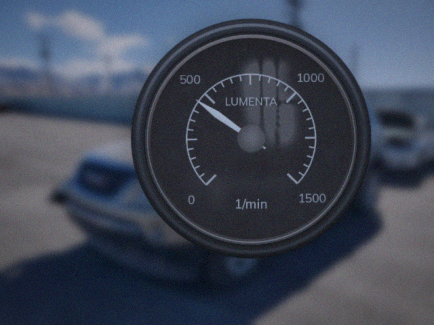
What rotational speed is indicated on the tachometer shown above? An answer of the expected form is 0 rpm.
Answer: 450 rpm
